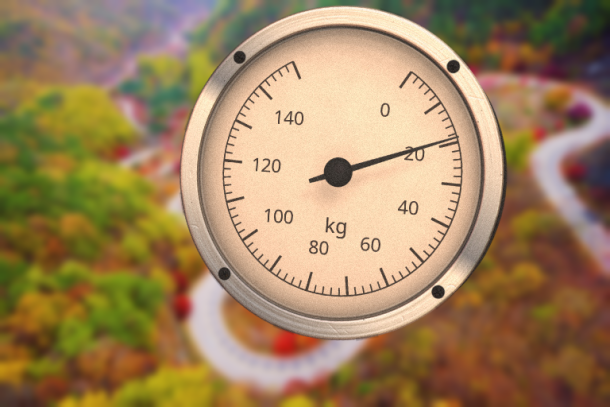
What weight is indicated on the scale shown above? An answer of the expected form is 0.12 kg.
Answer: 19 kg
